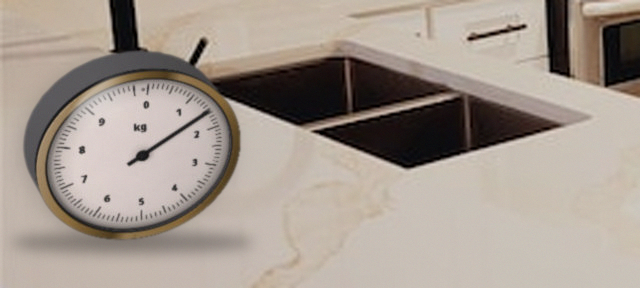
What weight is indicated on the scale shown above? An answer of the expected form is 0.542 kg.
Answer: 1.5 kg
